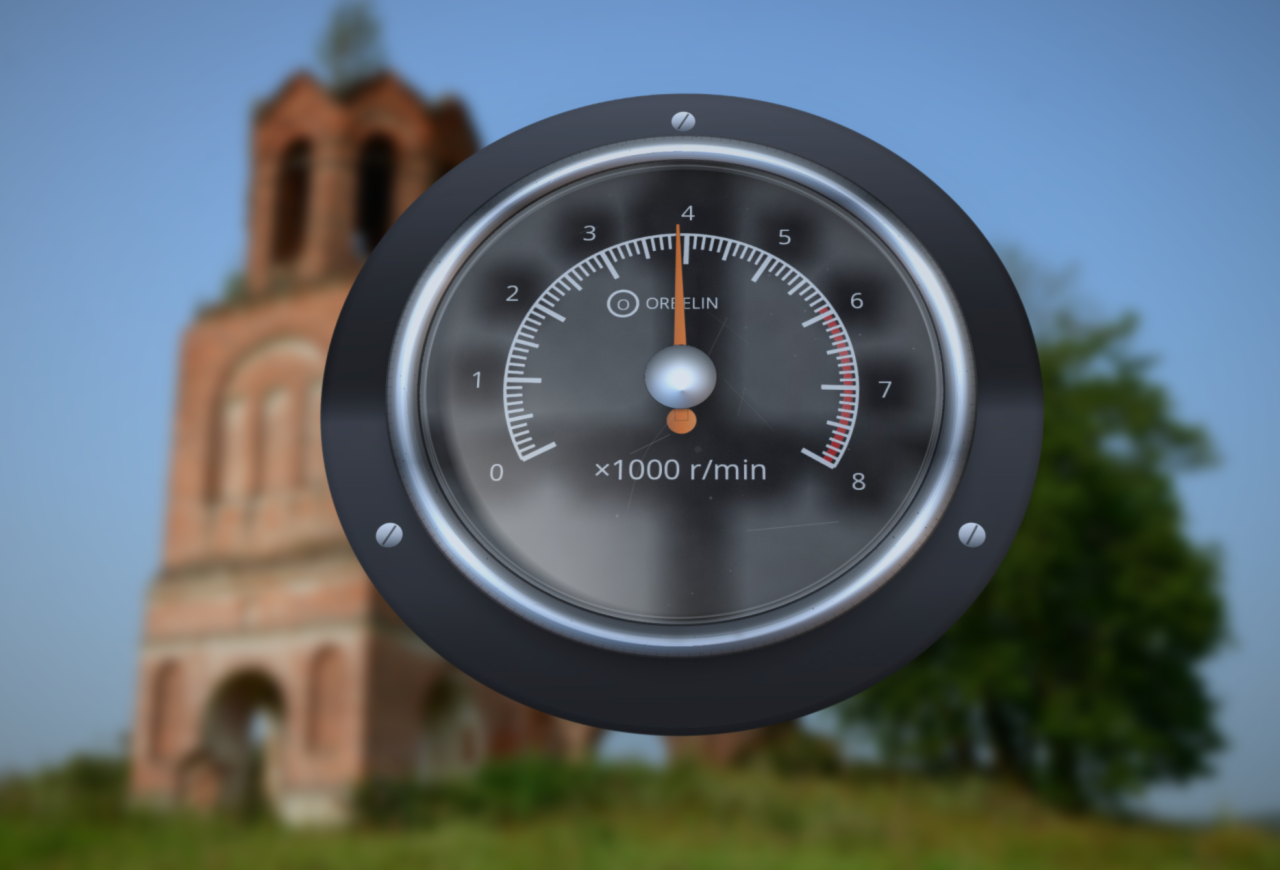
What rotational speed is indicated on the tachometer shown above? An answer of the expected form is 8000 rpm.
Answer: 3900 rpm
